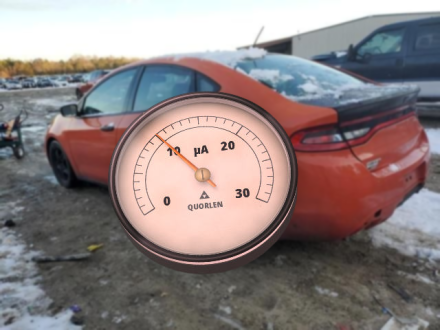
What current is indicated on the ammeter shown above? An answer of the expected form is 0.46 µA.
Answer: 10 µA
